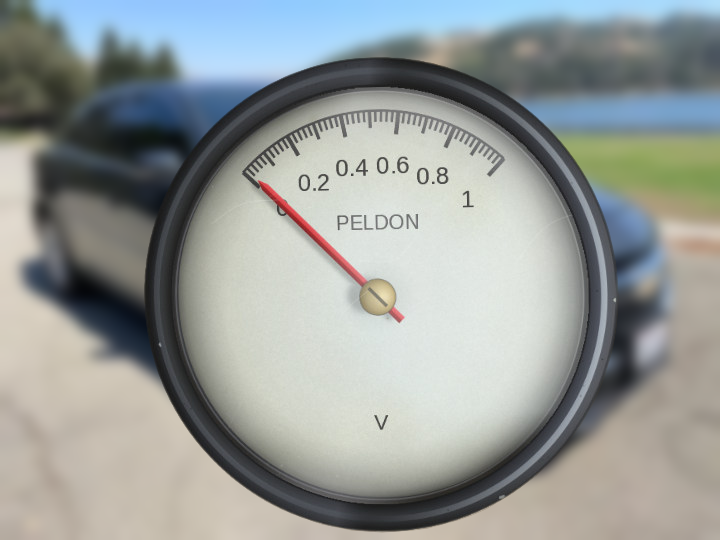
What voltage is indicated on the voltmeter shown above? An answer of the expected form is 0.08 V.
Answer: 0.02 V
